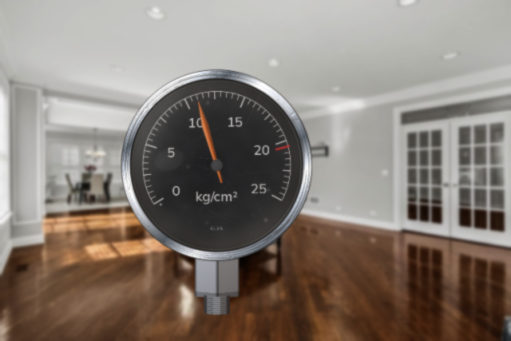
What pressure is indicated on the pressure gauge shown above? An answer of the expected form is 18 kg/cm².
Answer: 11 kg/cm²
